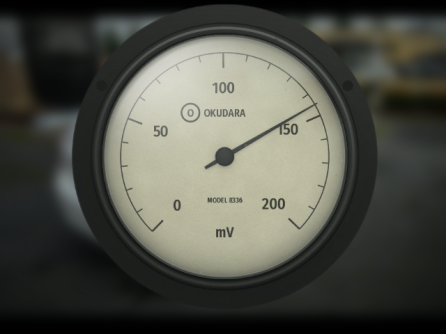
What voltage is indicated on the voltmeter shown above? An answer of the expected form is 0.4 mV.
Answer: 145 mV
